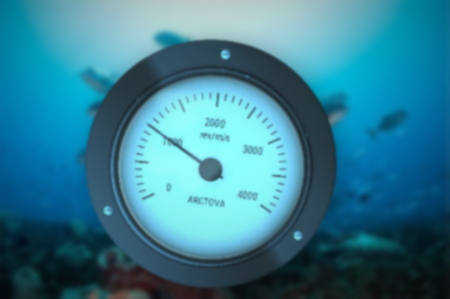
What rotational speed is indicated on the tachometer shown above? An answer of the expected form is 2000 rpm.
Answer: 1000 rpm
